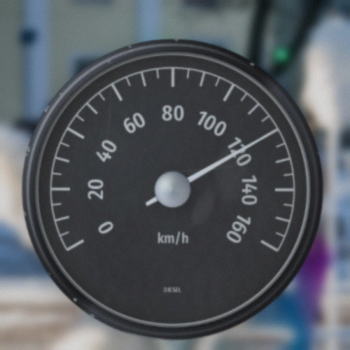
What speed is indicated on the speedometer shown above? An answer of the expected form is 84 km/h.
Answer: 120 km/h
